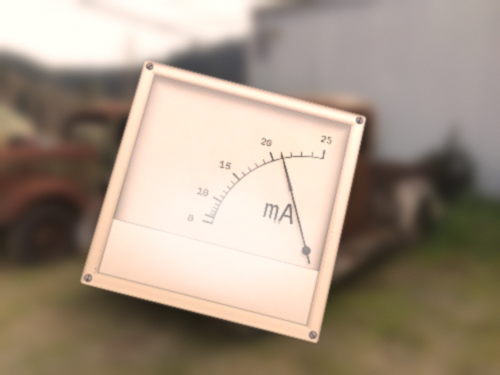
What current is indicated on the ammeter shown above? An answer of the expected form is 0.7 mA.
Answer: 21 mA
